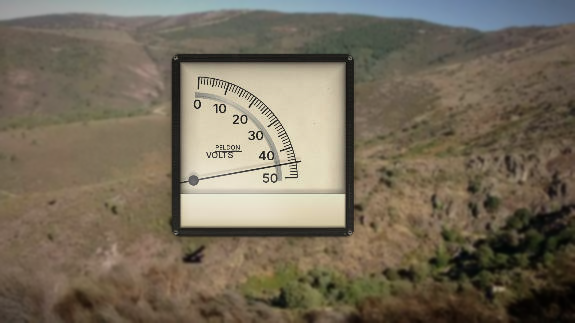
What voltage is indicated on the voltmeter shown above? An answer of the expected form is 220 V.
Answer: 45 V
